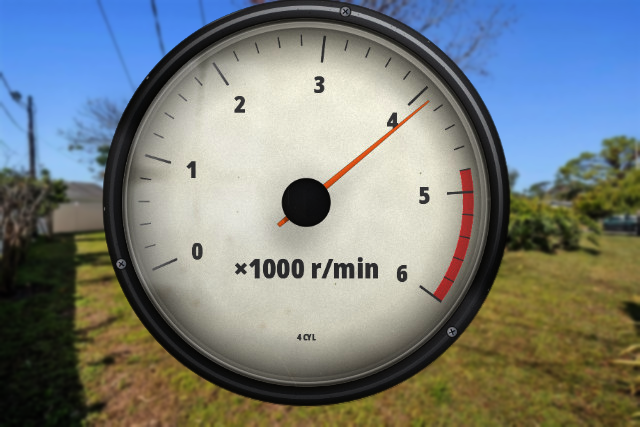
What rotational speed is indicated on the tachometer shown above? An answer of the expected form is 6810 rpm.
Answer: 4100 rpm
